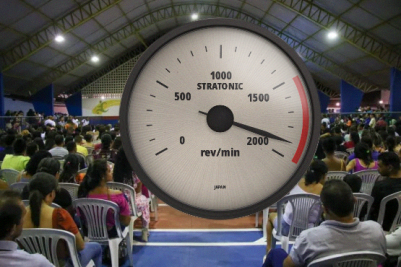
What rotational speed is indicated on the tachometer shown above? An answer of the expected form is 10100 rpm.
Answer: 1900 rpm
